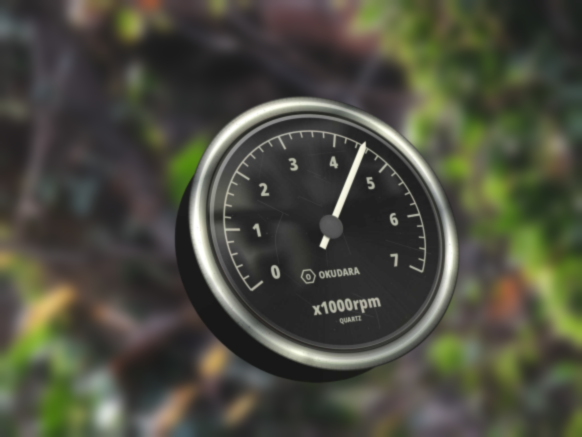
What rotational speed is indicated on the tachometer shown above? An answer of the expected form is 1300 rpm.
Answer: 4500 rpm
